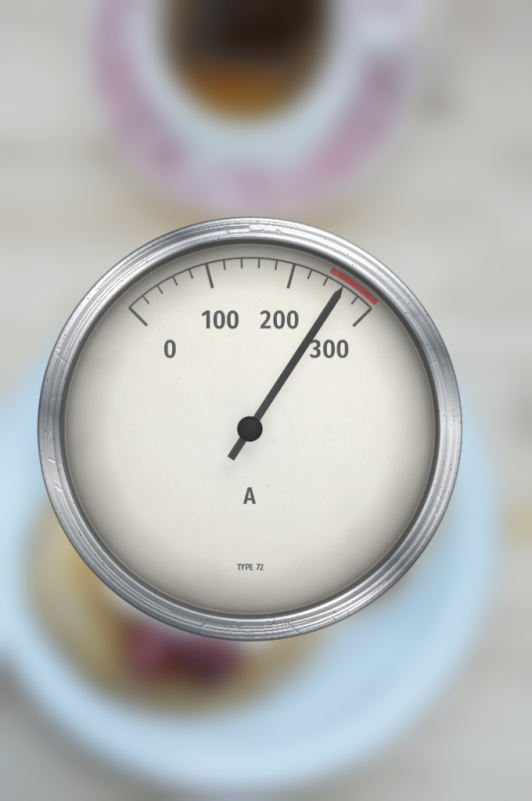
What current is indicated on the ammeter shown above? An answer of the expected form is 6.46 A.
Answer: 260 A
